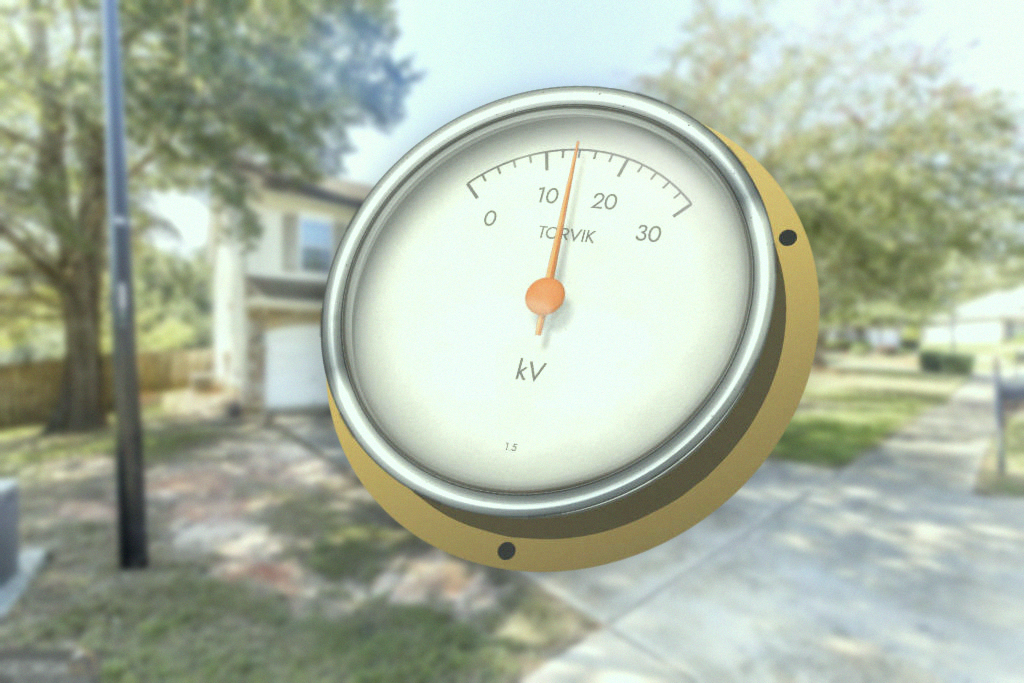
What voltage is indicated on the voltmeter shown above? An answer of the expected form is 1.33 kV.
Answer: 14 kV
